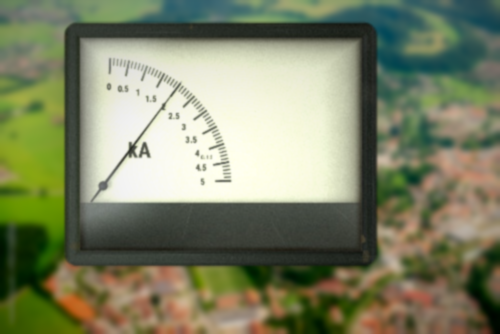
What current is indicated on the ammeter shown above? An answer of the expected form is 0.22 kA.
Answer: 2 kA
